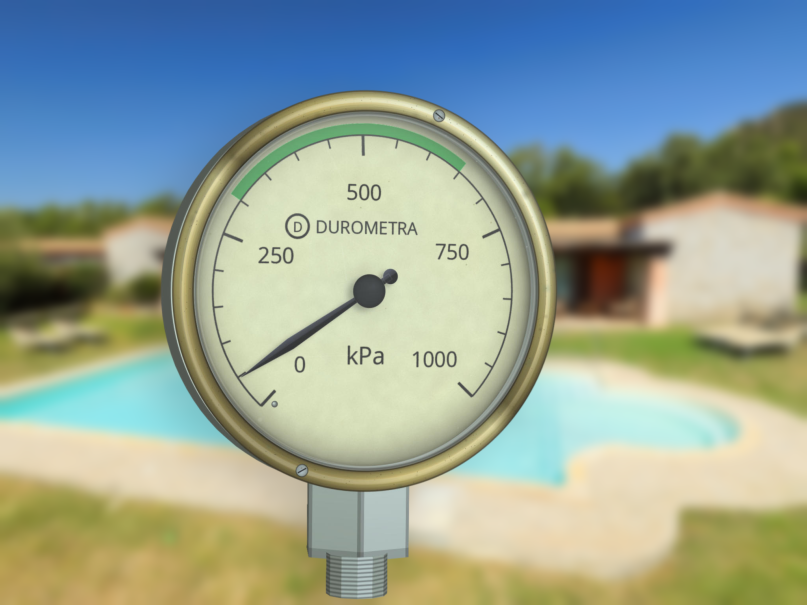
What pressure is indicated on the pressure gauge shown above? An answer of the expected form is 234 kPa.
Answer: 50 kPa
